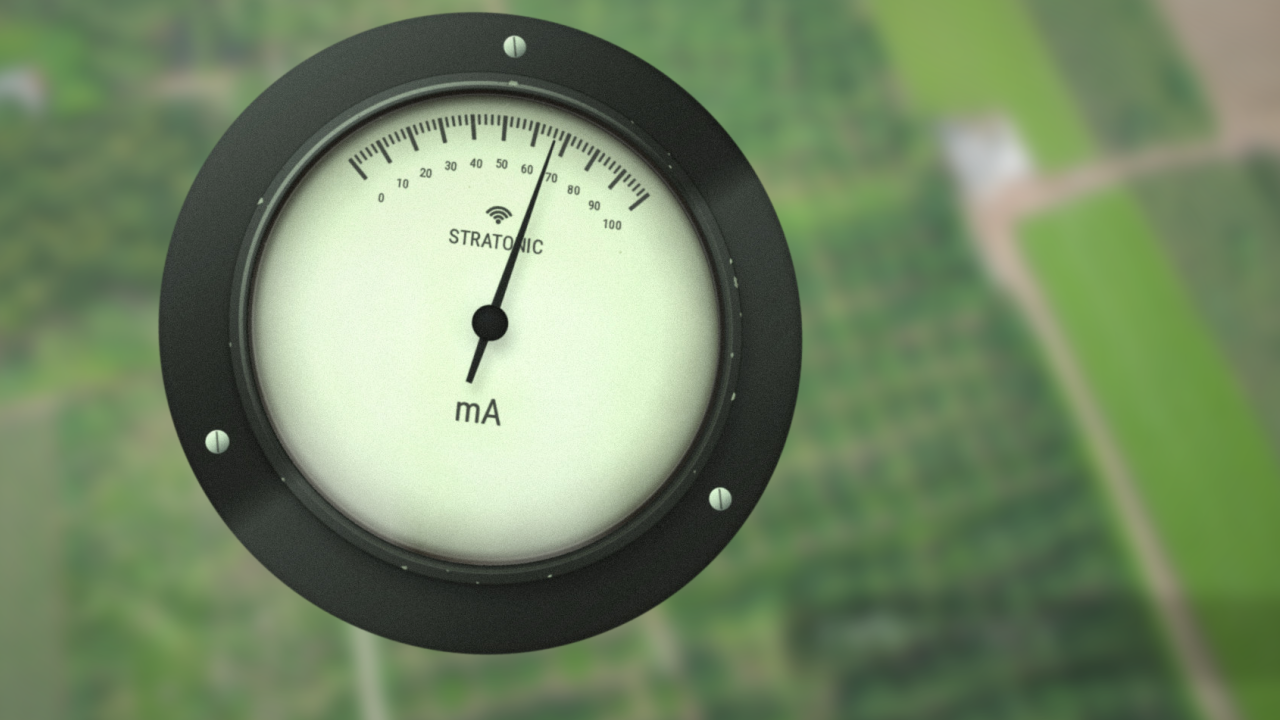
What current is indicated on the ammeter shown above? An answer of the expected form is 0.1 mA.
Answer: 66 mA
